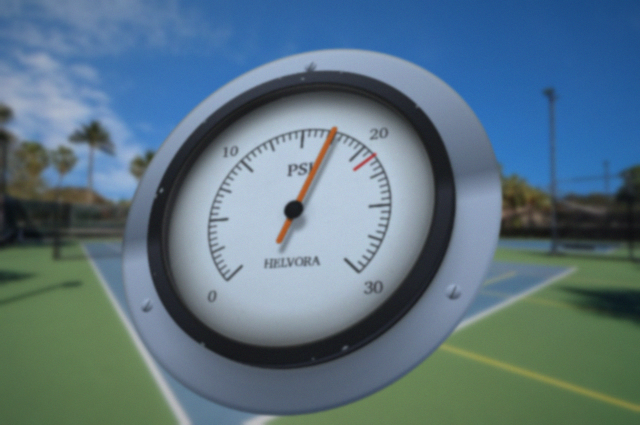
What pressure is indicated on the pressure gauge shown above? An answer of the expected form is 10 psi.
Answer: 17.5 psi
